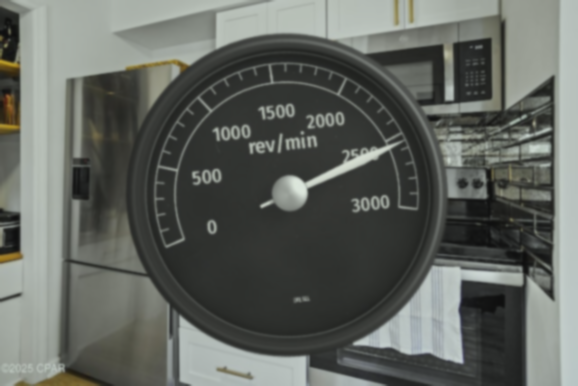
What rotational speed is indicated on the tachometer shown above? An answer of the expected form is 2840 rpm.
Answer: 2550 rpm
